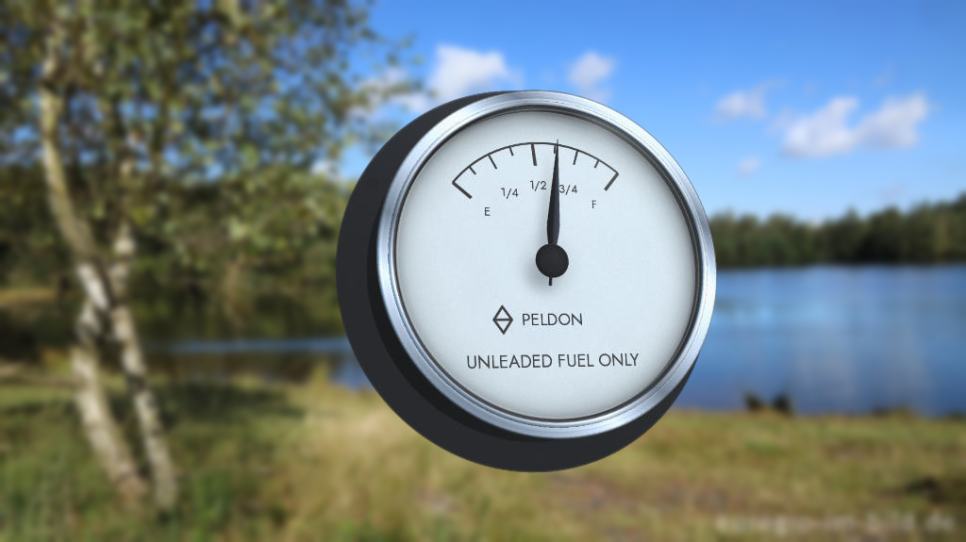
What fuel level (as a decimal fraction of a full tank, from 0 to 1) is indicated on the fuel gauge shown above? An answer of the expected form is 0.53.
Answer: 0.625
